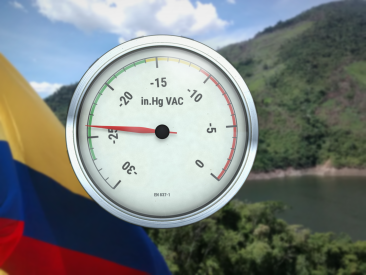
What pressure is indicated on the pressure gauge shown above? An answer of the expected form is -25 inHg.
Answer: -24 inHg
